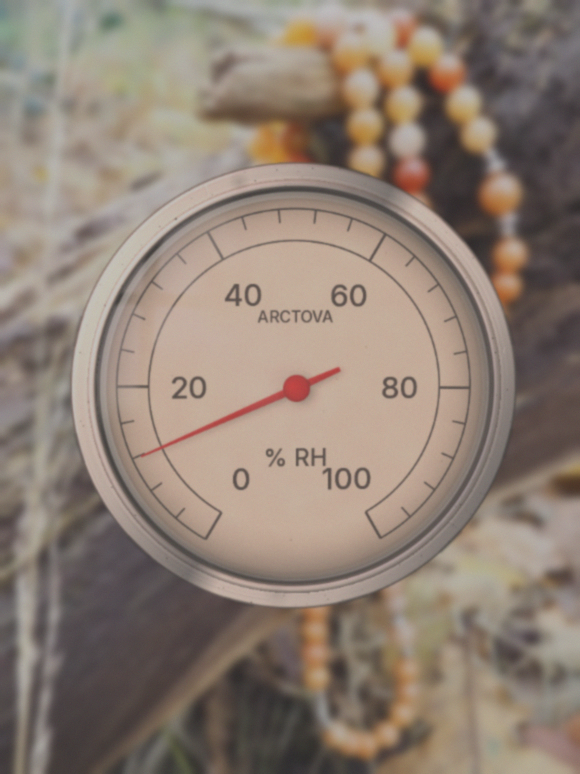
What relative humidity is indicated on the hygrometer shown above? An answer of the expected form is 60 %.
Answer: 12 %
